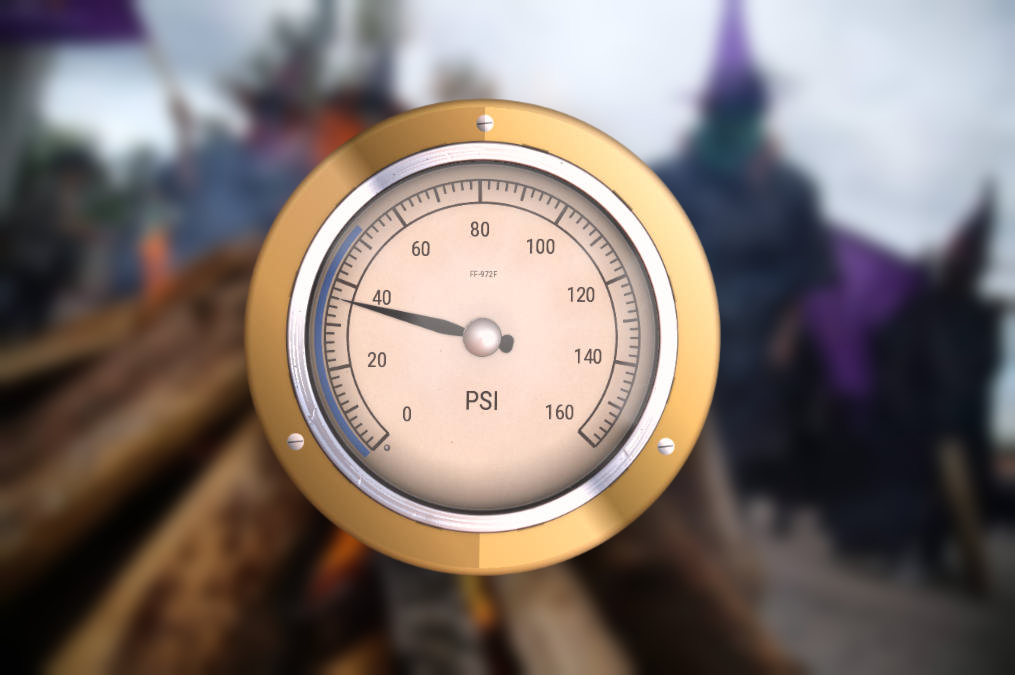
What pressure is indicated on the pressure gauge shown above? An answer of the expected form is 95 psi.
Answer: 36 psi
